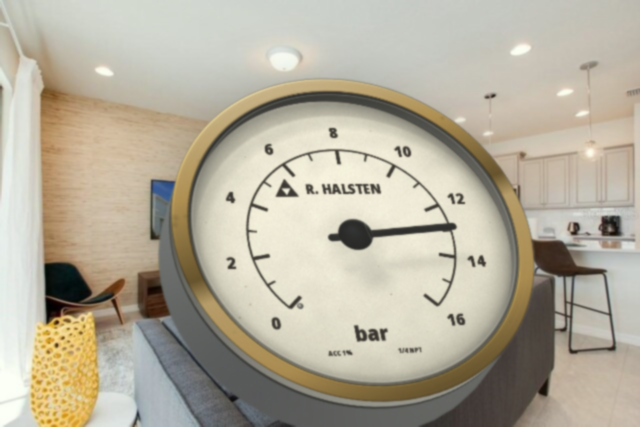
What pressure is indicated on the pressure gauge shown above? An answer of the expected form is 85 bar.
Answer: 13 bar
